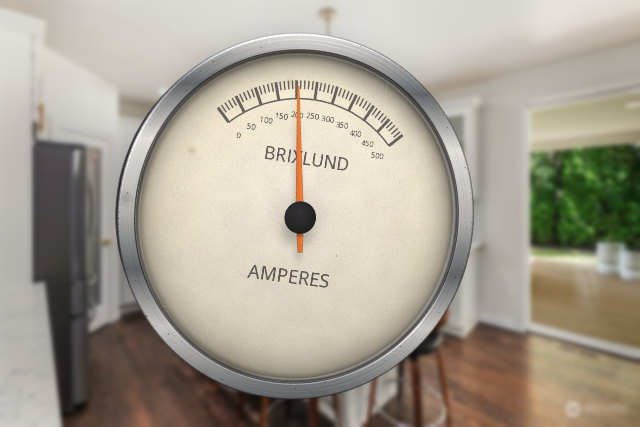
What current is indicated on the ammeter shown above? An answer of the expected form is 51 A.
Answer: 200 A
